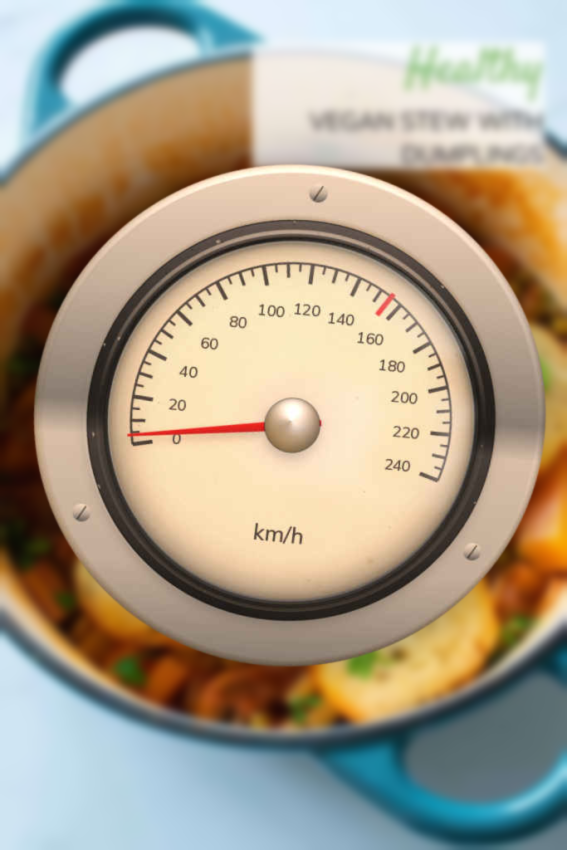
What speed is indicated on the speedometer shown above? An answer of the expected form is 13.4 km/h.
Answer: 5 km/h
